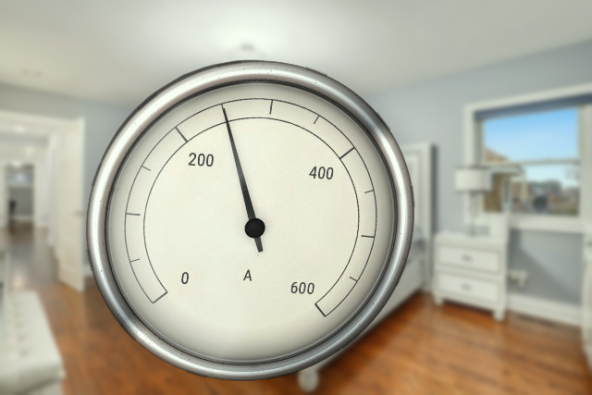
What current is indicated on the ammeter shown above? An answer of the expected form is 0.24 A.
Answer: 250 A
